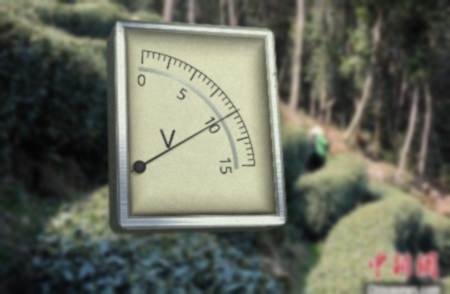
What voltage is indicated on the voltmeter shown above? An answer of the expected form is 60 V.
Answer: 10 V
